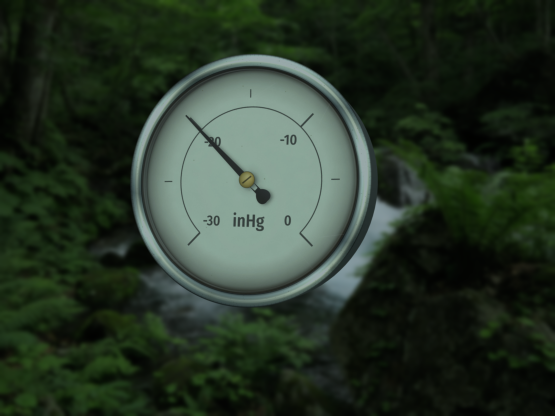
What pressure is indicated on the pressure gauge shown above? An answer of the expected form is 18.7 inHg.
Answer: -20 inHg
